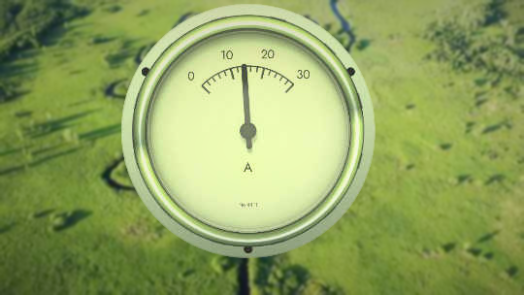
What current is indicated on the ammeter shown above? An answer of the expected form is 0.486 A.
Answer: 14 A
